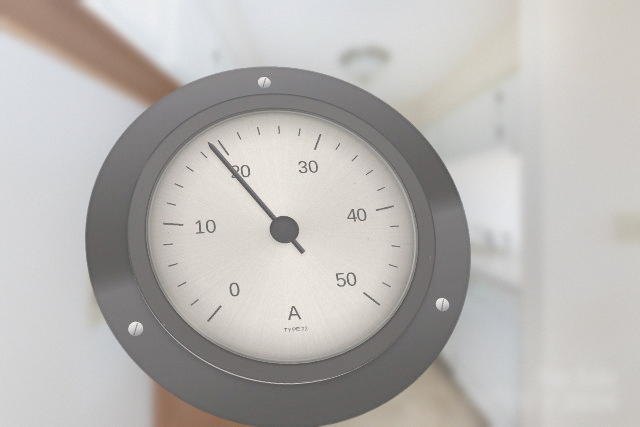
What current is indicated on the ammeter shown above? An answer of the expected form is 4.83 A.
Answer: 19 A
